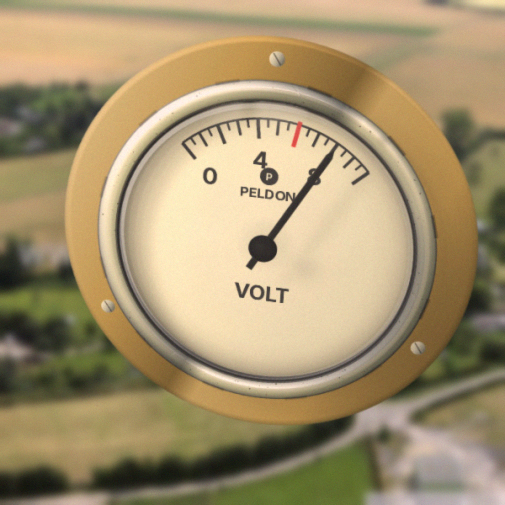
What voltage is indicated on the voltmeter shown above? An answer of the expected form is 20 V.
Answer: 8 V
